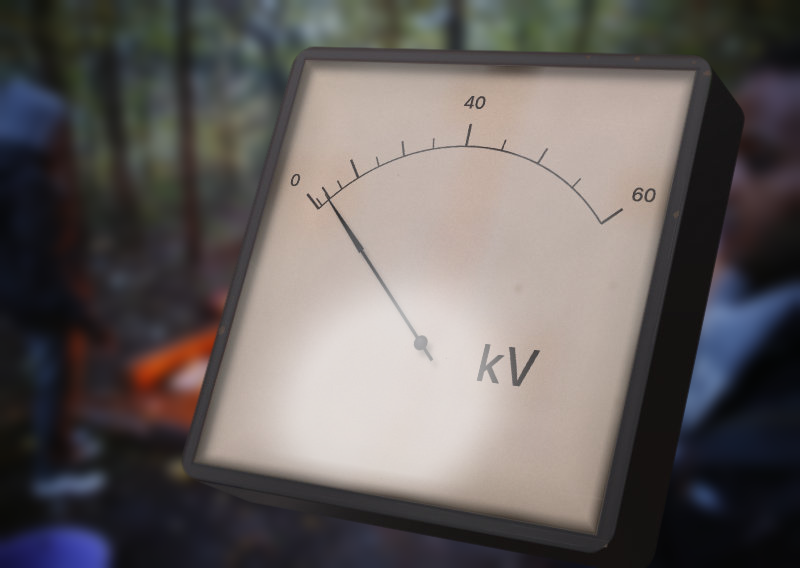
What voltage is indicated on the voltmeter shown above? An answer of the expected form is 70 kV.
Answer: 10 kV
